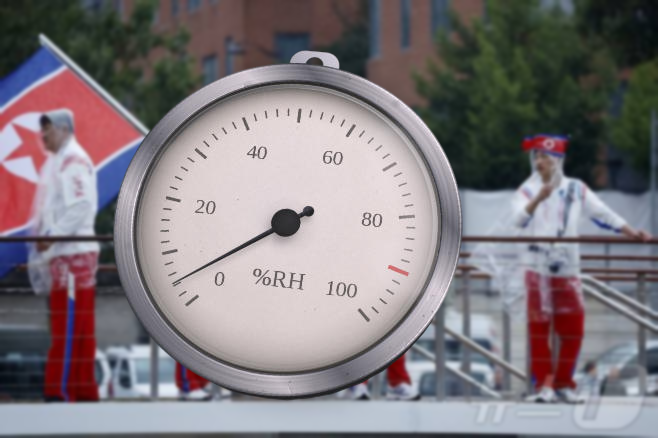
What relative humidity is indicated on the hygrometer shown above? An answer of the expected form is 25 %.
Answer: 4 %
